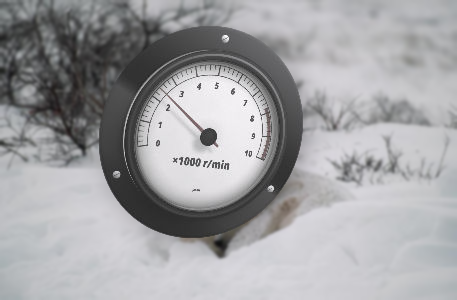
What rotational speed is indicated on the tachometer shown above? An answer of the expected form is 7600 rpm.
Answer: 2400 rpm
